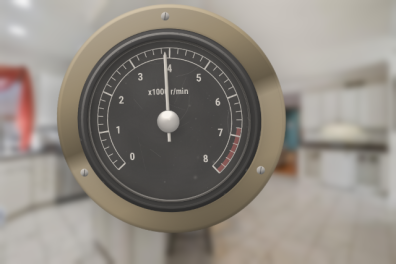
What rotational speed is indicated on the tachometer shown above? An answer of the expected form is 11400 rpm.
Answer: 3900 rpm
